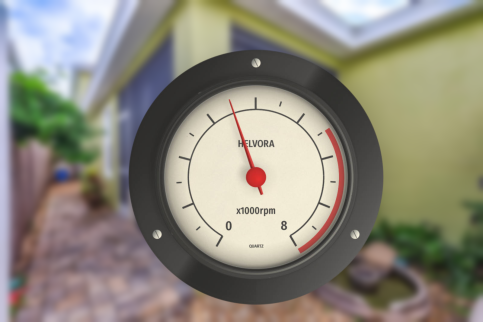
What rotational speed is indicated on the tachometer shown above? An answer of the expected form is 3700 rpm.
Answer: 3500 rpm
